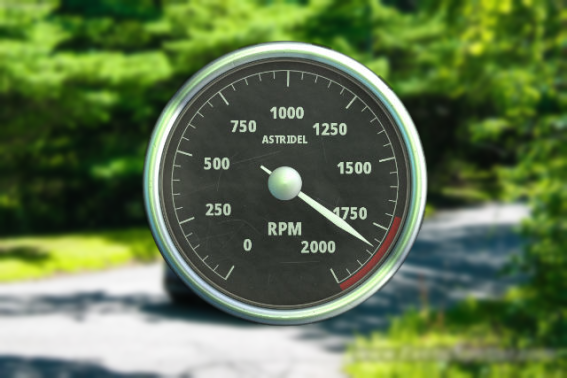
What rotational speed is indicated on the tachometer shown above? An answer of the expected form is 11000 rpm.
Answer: 1825 rpm
